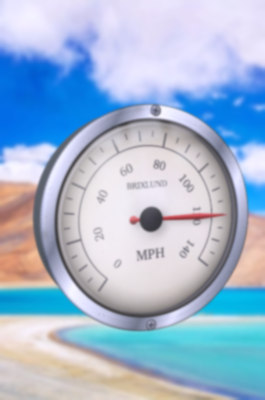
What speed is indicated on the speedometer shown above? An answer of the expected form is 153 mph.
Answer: 120 mph
